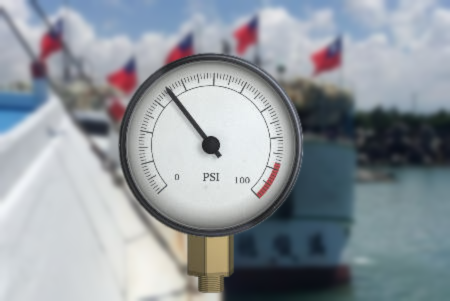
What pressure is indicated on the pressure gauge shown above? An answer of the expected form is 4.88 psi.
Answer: 35 psi
